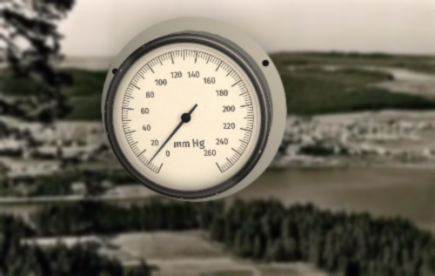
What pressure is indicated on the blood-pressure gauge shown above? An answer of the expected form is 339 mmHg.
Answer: 10 mmHg
